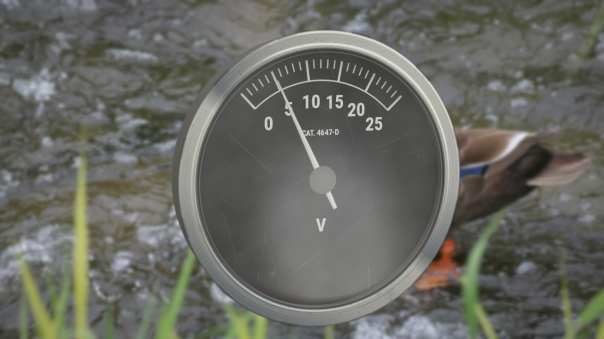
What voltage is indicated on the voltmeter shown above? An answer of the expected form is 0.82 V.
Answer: 5 V
